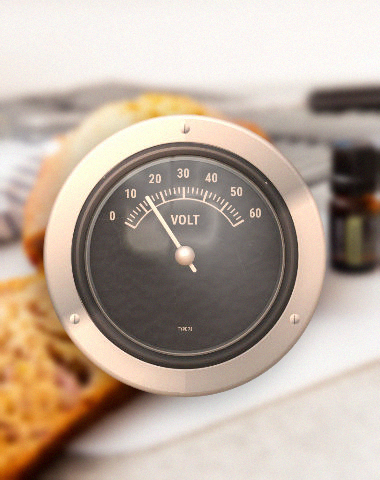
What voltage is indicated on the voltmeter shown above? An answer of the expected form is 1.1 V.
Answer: 14 V
